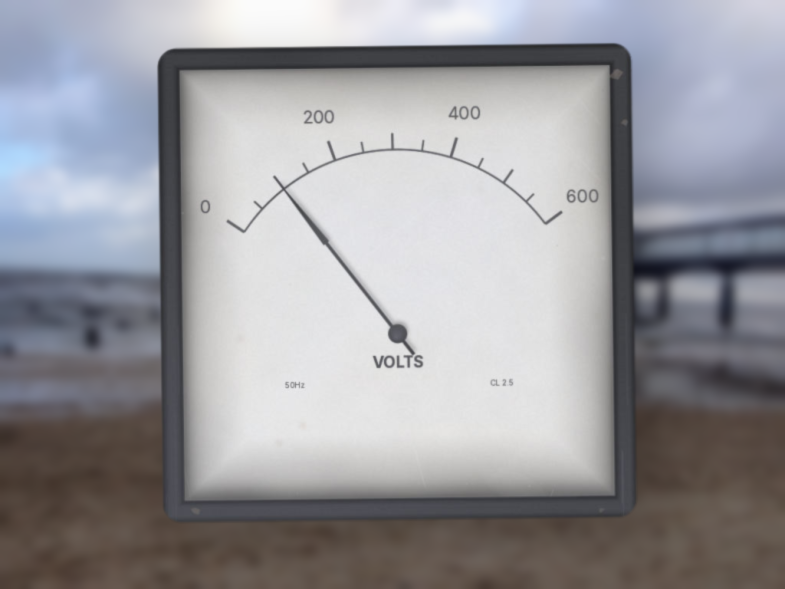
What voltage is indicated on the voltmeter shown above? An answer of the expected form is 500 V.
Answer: 100 V
